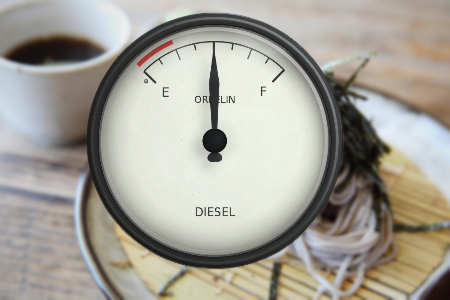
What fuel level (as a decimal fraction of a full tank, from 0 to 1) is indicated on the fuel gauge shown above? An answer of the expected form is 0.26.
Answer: 0.5
